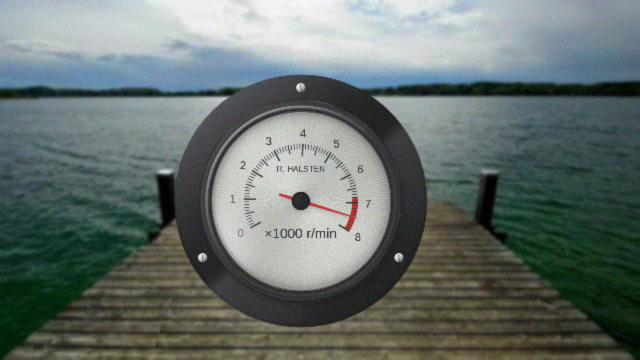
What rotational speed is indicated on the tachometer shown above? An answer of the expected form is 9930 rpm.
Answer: 7500 rpm
